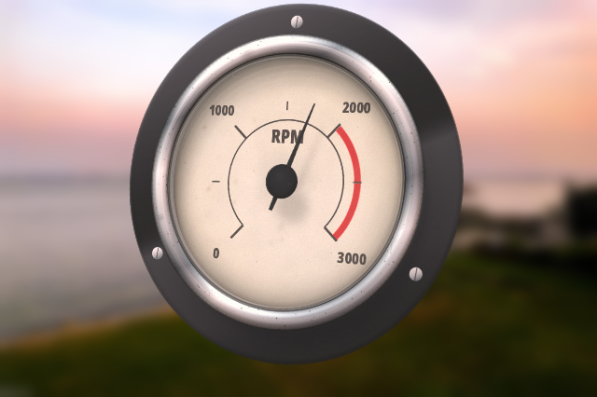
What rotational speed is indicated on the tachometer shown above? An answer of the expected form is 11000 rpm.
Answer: 1750 rpm
